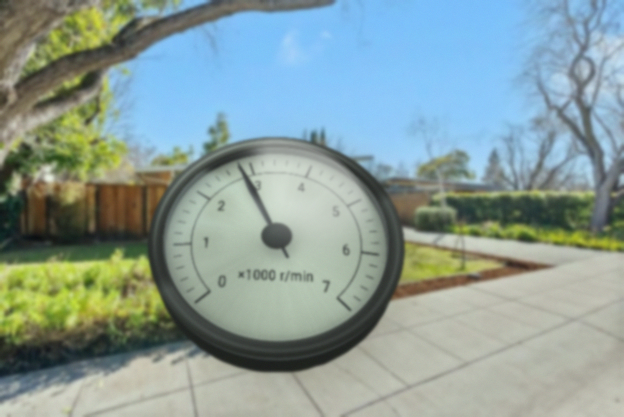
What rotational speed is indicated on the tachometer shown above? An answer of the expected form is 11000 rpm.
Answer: 2800 rpm
